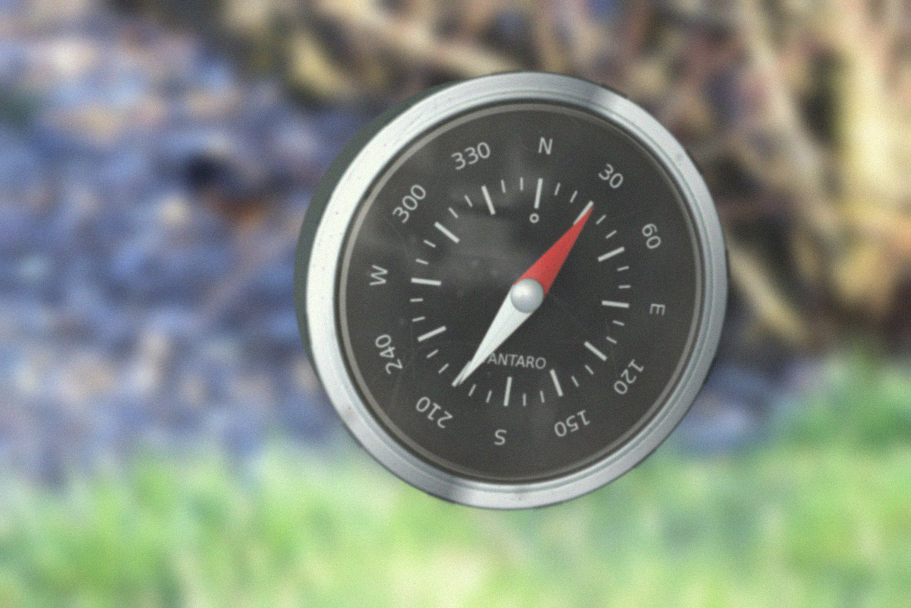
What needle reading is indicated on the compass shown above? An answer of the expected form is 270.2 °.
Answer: 30 °
